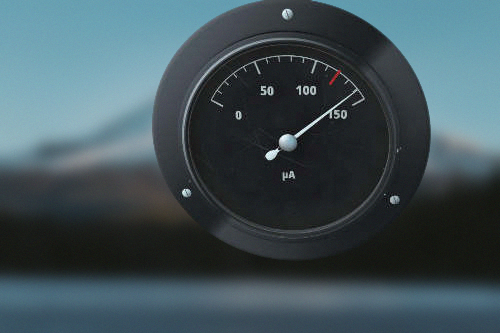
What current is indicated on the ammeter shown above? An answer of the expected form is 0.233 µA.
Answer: 140 µA
